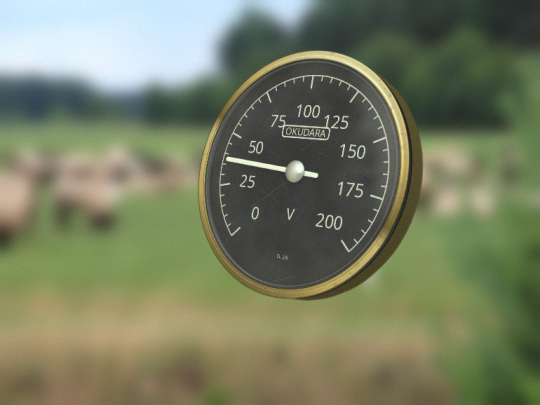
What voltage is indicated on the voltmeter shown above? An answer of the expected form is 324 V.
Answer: 37.5 V
